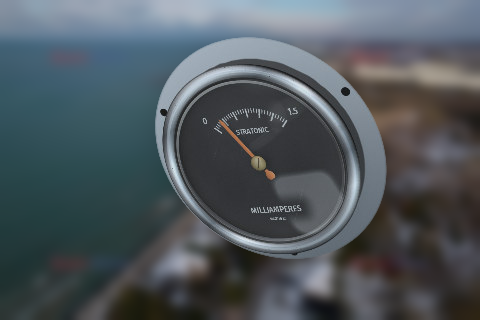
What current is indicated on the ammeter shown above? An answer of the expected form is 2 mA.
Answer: 0.25 mA
